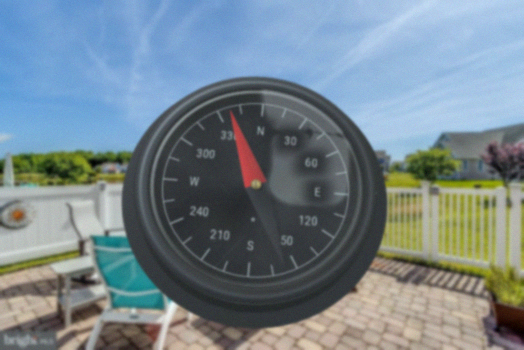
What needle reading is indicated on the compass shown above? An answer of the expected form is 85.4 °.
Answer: 337.5 °
